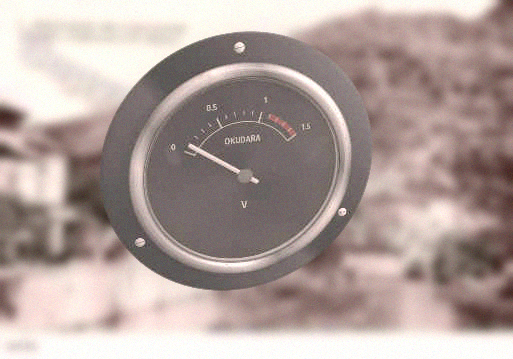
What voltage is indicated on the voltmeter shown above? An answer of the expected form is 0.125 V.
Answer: 0.1 V
